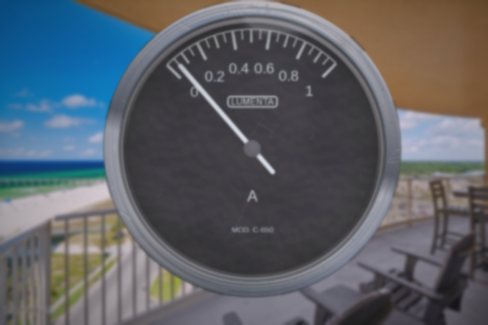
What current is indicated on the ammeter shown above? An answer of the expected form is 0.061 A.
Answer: 0.05 A
